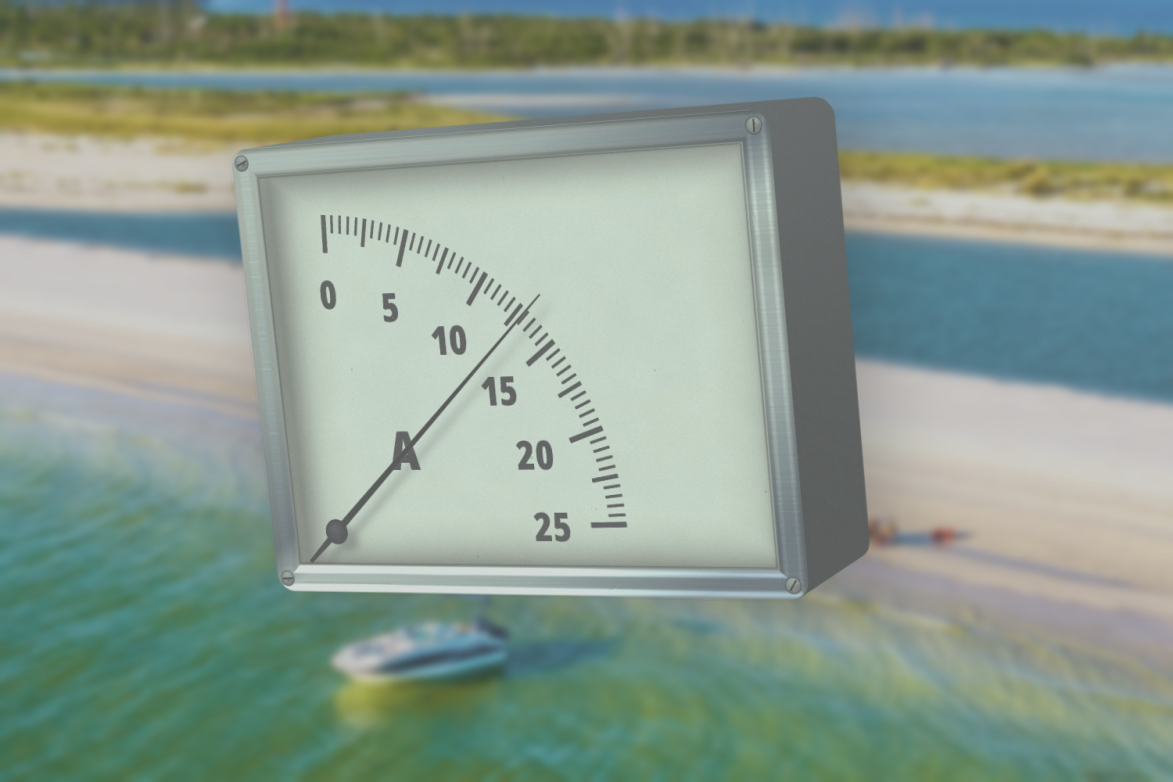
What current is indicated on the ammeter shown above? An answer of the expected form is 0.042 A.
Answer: 13 A
